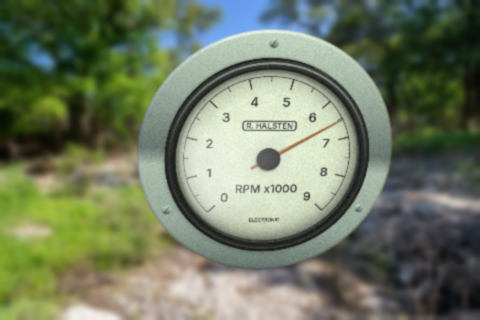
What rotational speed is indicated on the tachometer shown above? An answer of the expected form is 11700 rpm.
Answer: 6500 rpm
